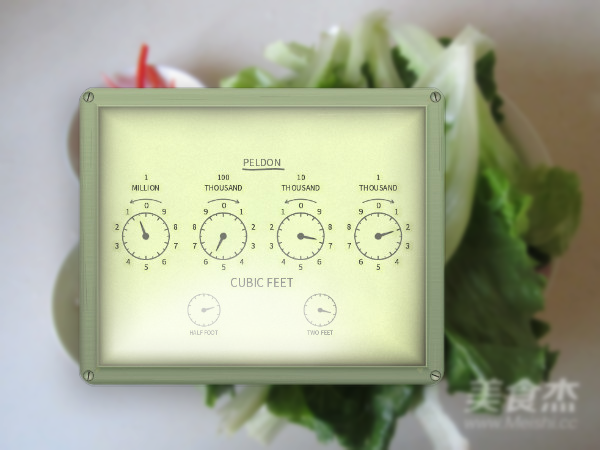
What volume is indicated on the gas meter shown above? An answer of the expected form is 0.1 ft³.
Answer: 57200 ft³
